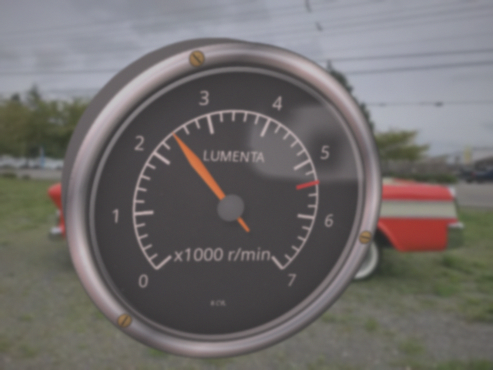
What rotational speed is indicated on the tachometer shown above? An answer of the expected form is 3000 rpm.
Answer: 2400 rpm
